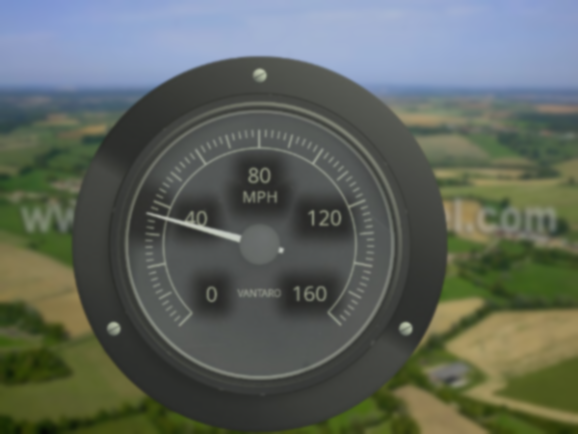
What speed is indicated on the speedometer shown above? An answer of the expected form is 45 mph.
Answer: 36 mph
